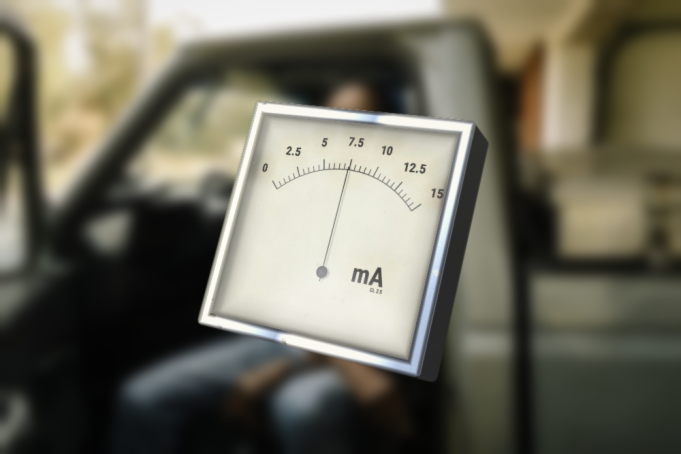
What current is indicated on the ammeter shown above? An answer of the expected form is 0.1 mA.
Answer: 7.5 mA
